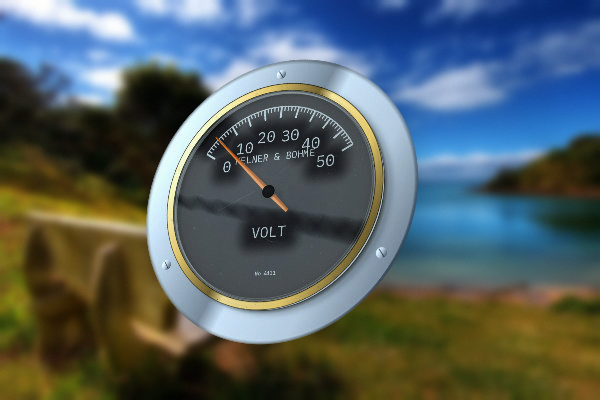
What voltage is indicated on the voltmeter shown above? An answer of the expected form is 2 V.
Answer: 5 V
